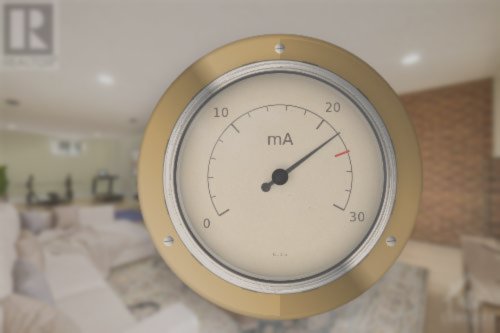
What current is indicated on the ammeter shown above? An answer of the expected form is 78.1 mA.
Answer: 22 mA
